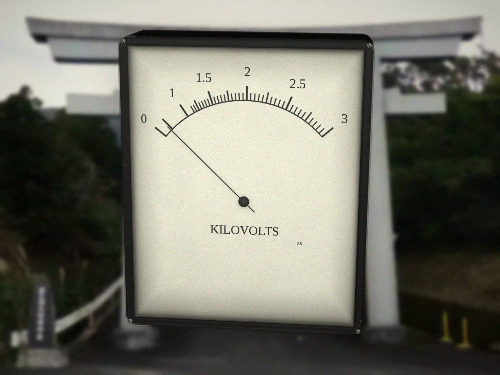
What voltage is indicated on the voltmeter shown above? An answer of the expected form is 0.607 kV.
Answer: 0.5 kV
